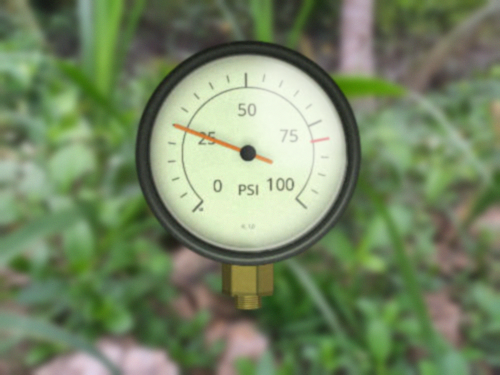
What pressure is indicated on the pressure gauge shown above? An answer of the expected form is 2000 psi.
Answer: 25 psi
